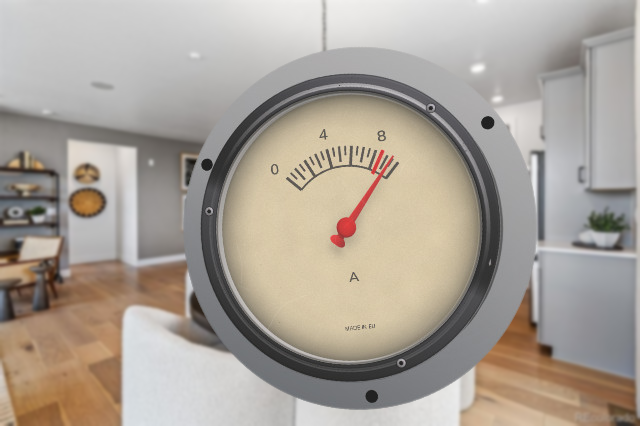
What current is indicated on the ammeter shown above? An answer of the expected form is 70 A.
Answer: 9.5 A
